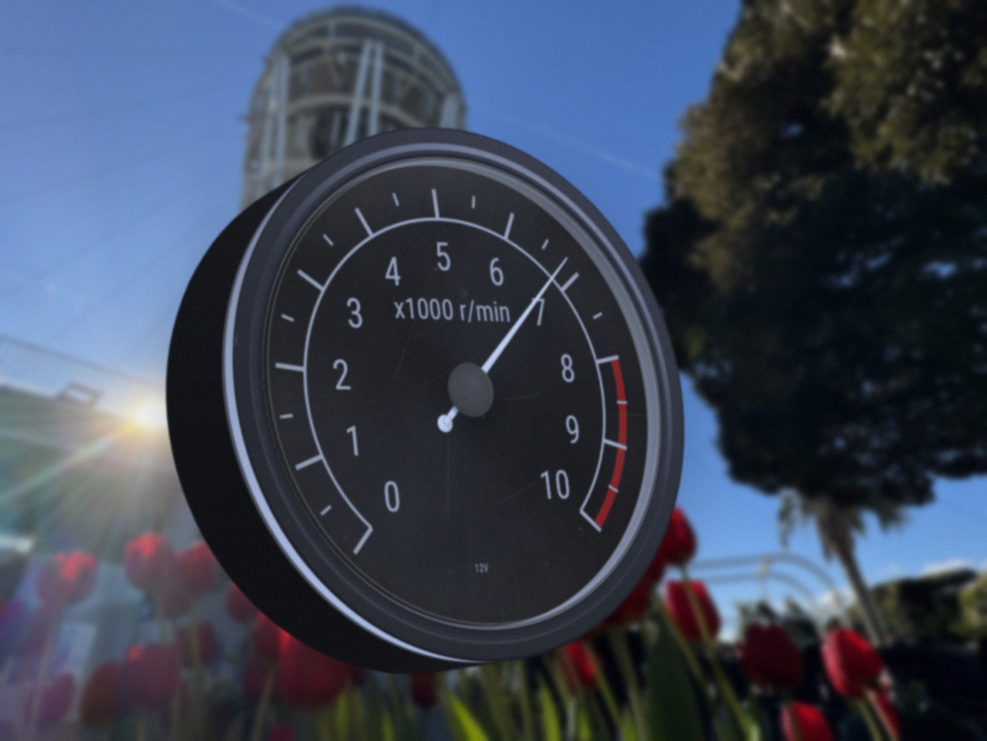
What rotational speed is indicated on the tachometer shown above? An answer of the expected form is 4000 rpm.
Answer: 6750 rpm
